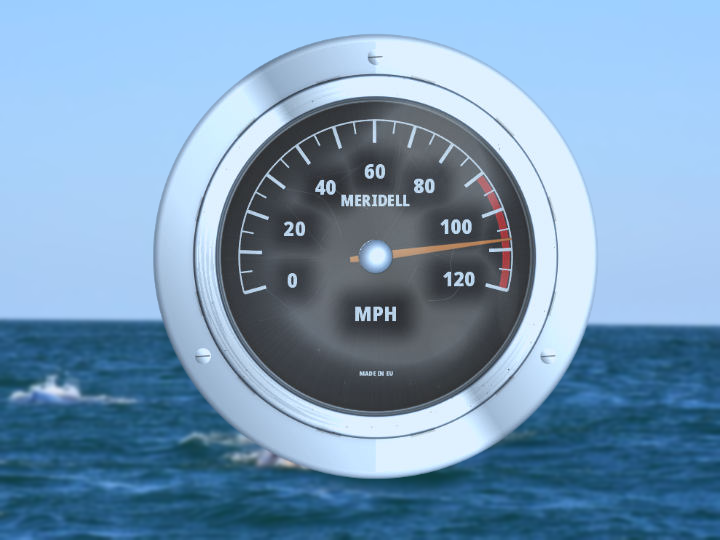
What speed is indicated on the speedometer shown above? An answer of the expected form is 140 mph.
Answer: 107.5 mph
